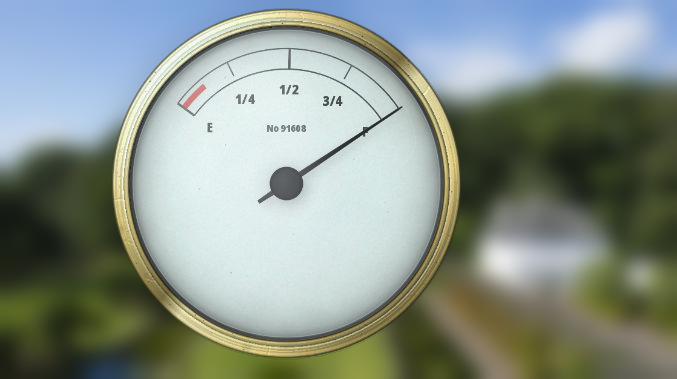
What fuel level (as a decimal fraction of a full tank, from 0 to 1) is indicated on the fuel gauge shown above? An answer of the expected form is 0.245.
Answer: 1
